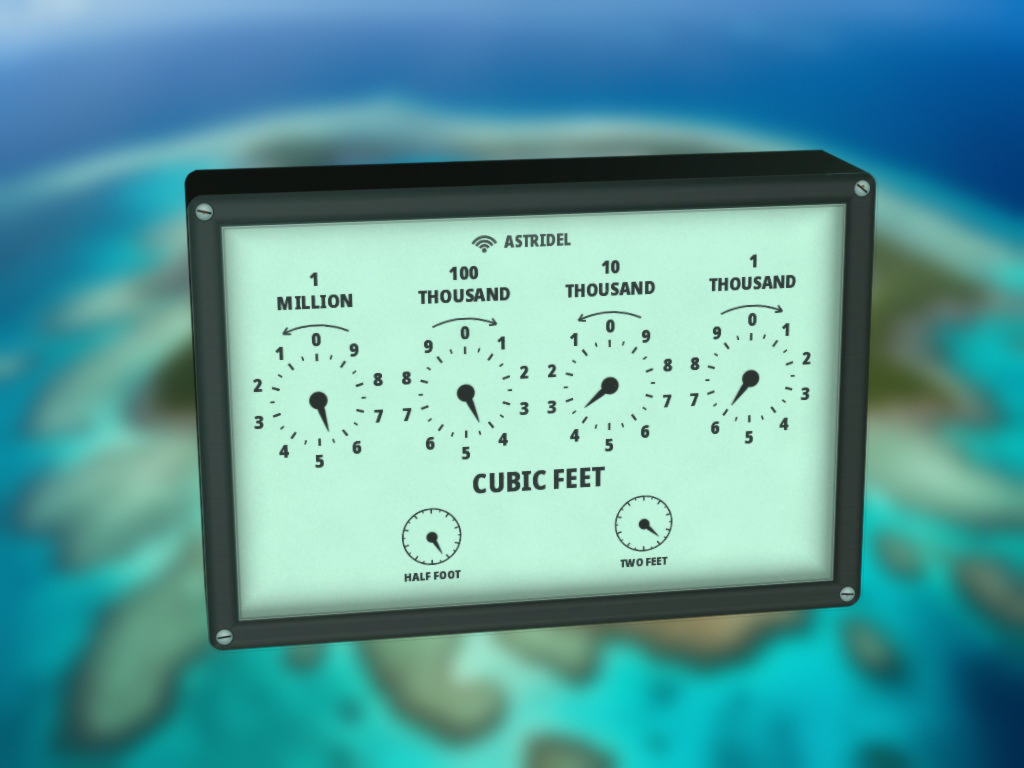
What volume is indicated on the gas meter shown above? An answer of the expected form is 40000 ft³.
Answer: 543600 ft³
